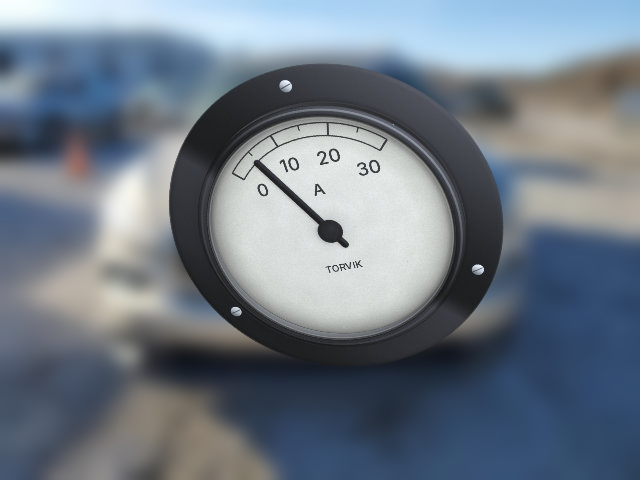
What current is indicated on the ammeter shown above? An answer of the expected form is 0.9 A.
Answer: 5 A
